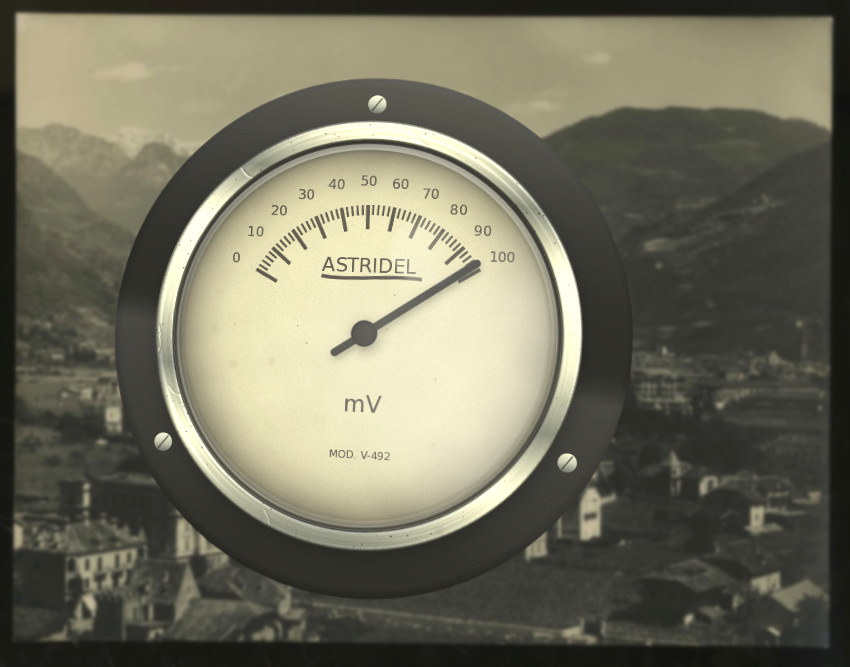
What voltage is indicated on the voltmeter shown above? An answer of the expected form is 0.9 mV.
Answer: 98 mV
